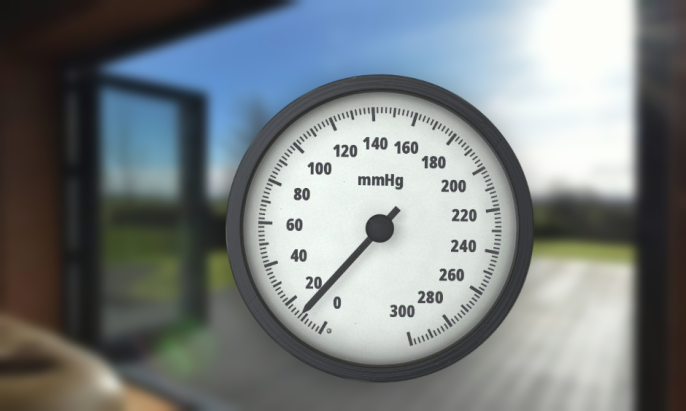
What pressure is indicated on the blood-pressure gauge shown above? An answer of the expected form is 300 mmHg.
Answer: 12 mmHg
